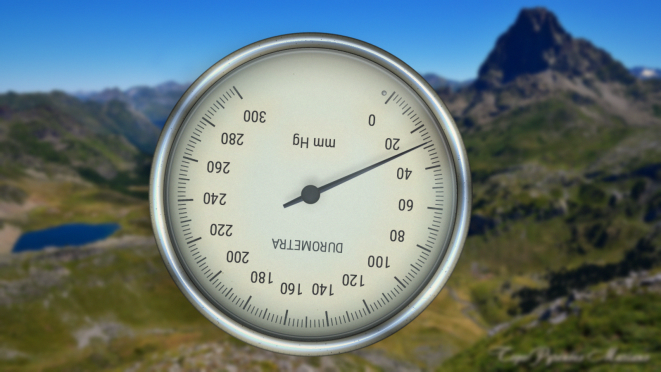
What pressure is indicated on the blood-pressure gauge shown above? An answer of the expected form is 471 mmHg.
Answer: 28 mmHg
